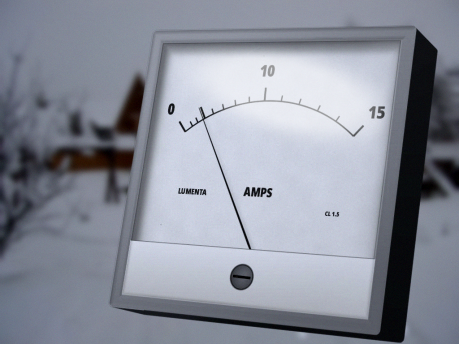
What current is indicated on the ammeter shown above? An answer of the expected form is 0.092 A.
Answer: 5 A
